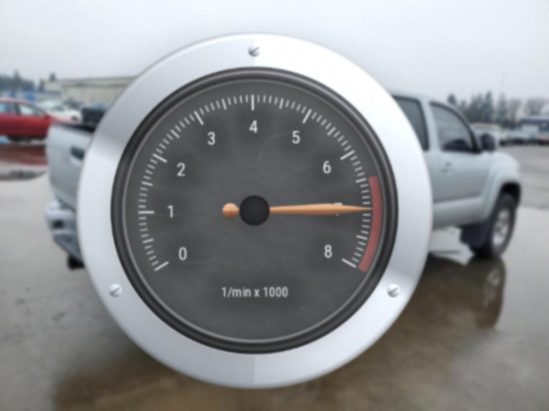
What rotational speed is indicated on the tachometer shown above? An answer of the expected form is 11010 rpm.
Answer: 7000 rpm
